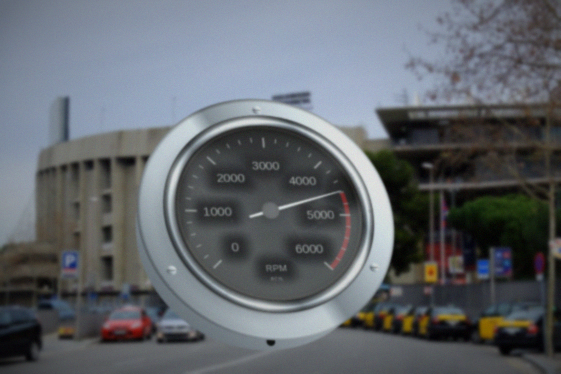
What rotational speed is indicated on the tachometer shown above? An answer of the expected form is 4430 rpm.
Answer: 4600 rpm
